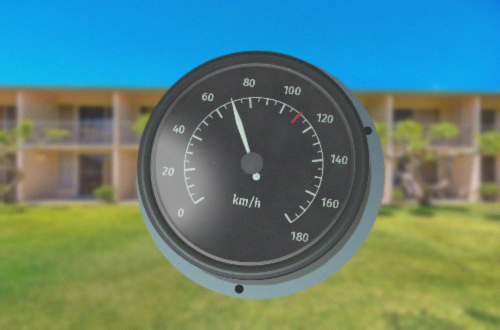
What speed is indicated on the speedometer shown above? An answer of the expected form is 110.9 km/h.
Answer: 70 km/h
